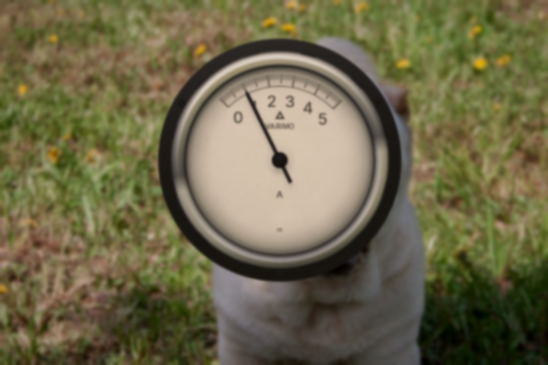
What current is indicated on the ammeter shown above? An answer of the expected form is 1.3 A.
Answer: 1 A
